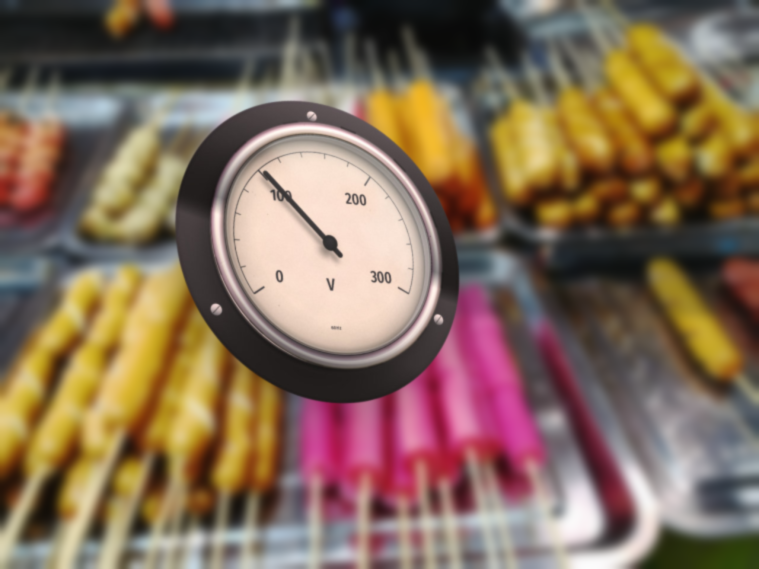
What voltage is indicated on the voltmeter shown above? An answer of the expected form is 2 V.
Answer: 100 V
